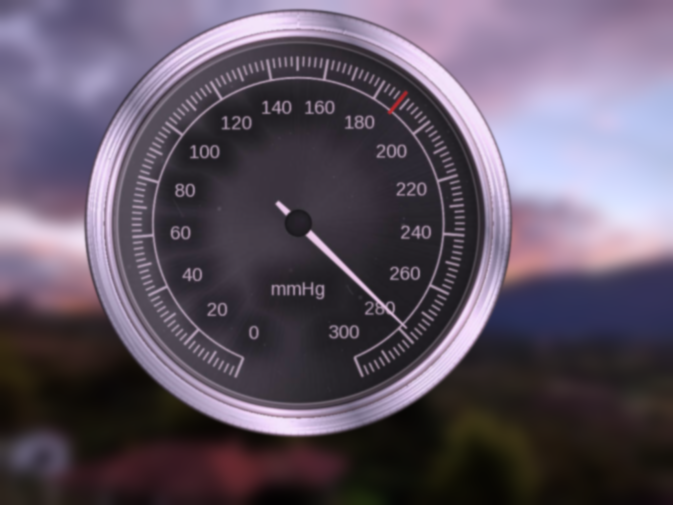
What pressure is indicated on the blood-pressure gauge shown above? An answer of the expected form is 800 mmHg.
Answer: 278 mmHg
